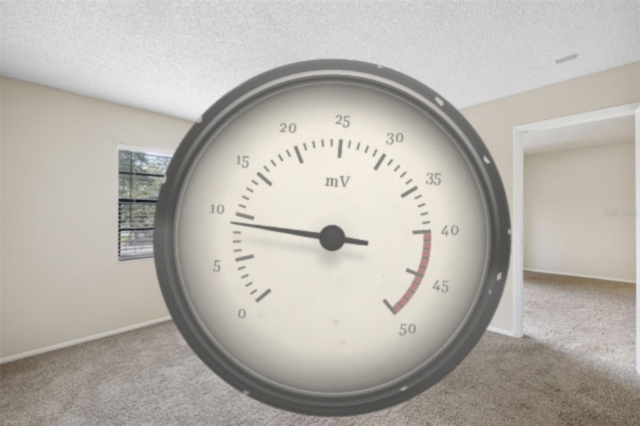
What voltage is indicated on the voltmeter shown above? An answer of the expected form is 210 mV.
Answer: 9 mV
